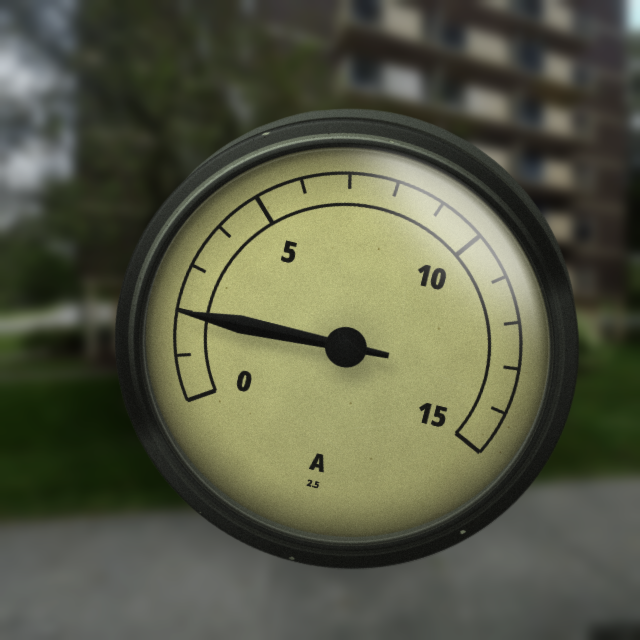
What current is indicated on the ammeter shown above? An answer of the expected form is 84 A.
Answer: 2 A
